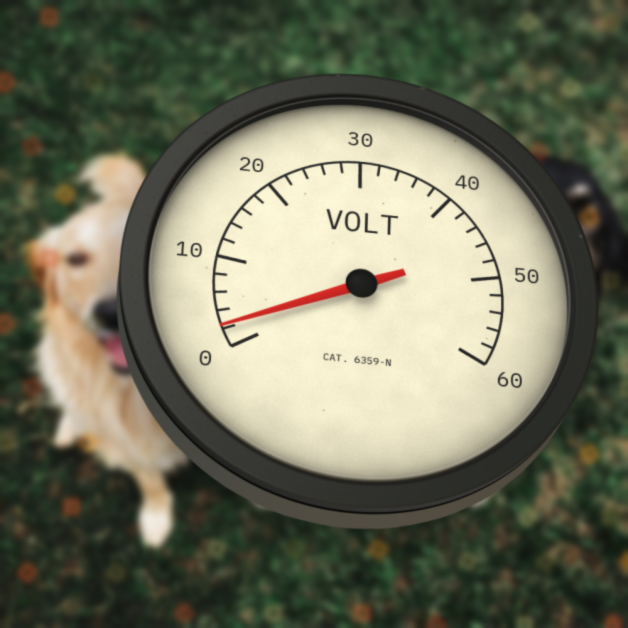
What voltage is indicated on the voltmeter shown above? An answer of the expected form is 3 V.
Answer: 2 V
